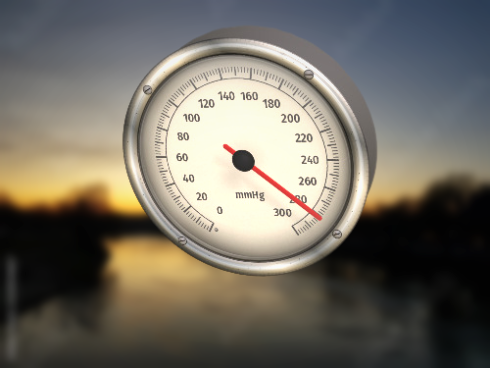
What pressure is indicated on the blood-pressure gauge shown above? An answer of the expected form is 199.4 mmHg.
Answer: 280 mmHg
